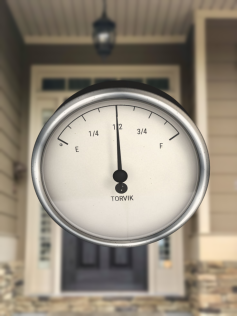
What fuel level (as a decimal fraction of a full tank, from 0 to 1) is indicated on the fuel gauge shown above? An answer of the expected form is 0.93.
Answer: 0.5
